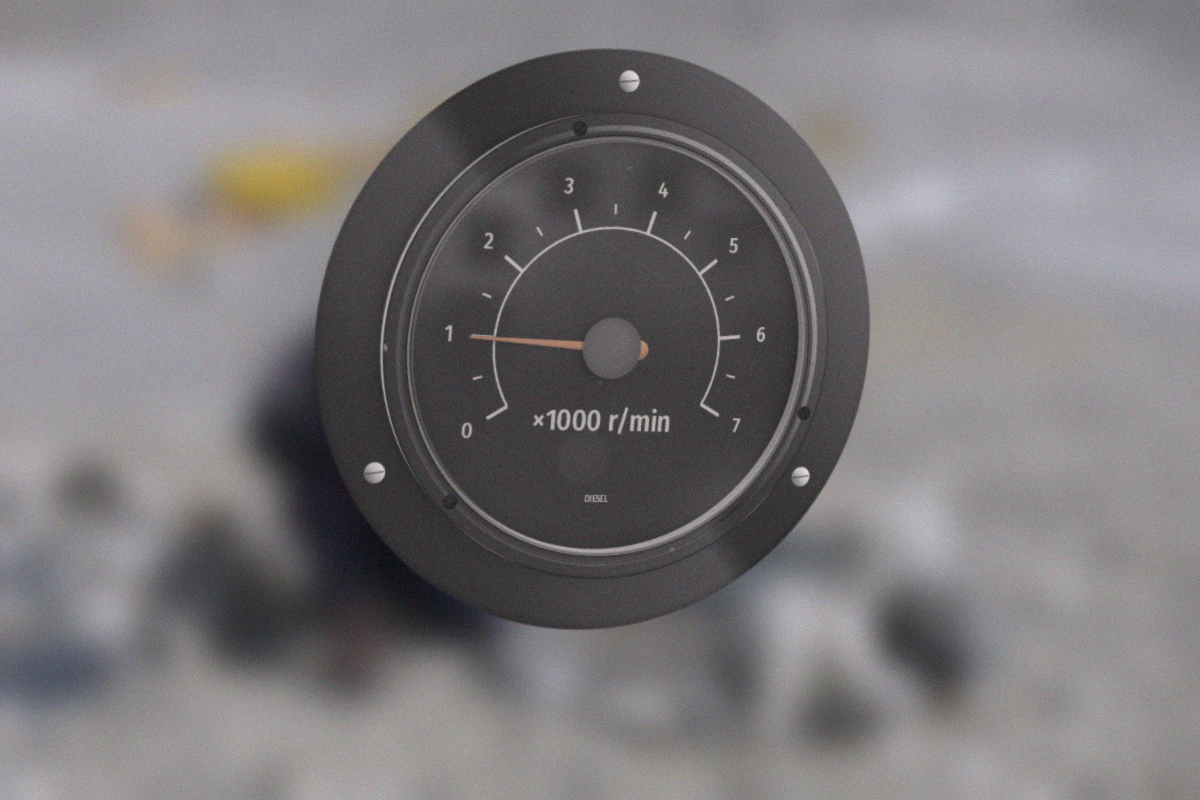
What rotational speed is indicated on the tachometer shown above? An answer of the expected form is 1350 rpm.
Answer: 1000 rpm
